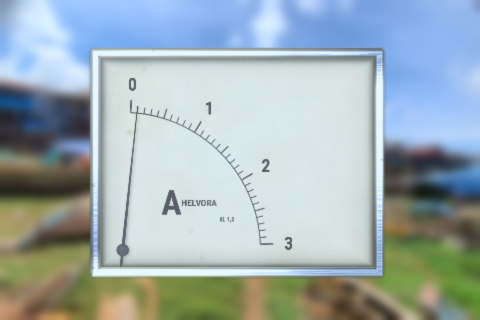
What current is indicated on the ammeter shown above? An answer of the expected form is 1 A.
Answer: 0.1 A
